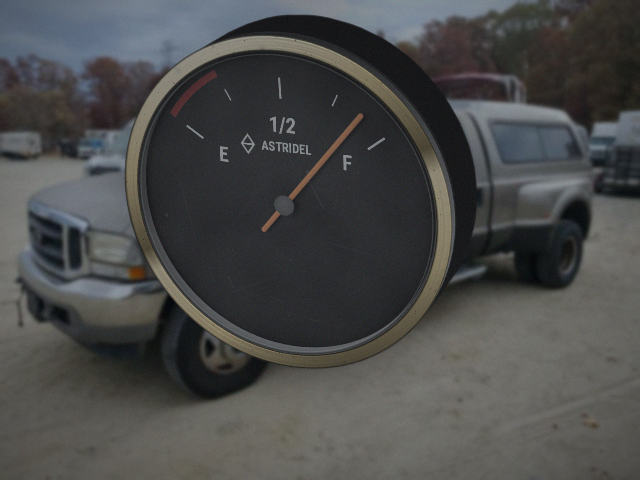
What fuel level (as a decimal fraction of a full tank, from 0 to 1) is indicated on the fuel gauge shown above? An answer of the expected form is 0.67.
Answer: 0.875
